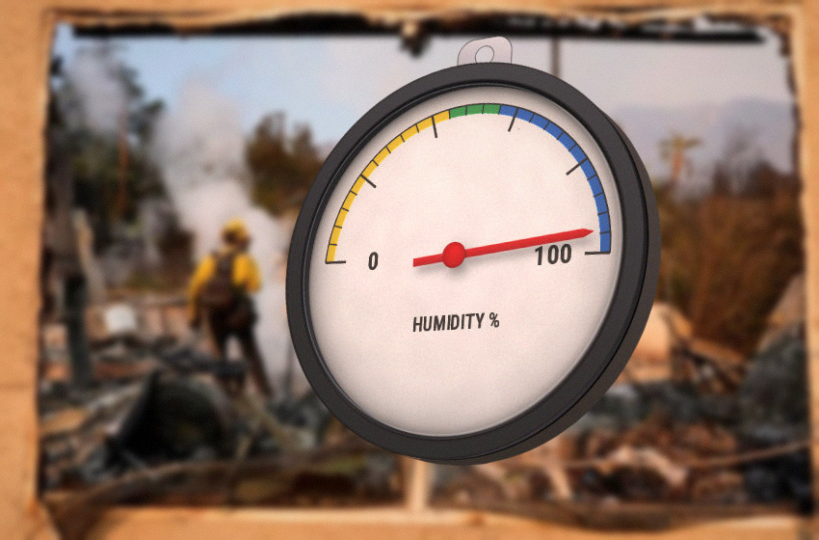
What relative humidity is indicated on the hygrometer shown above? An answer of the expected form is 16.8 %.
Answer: 96 %
